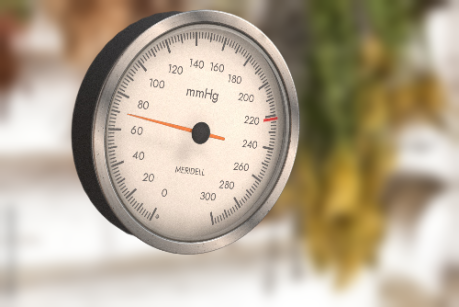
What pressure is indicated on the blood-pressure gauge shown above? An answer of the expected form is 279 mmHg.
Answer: 70 mmHg
